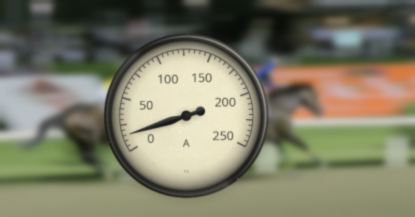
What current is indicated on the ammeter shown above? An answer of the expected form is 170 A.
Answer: 15 A
